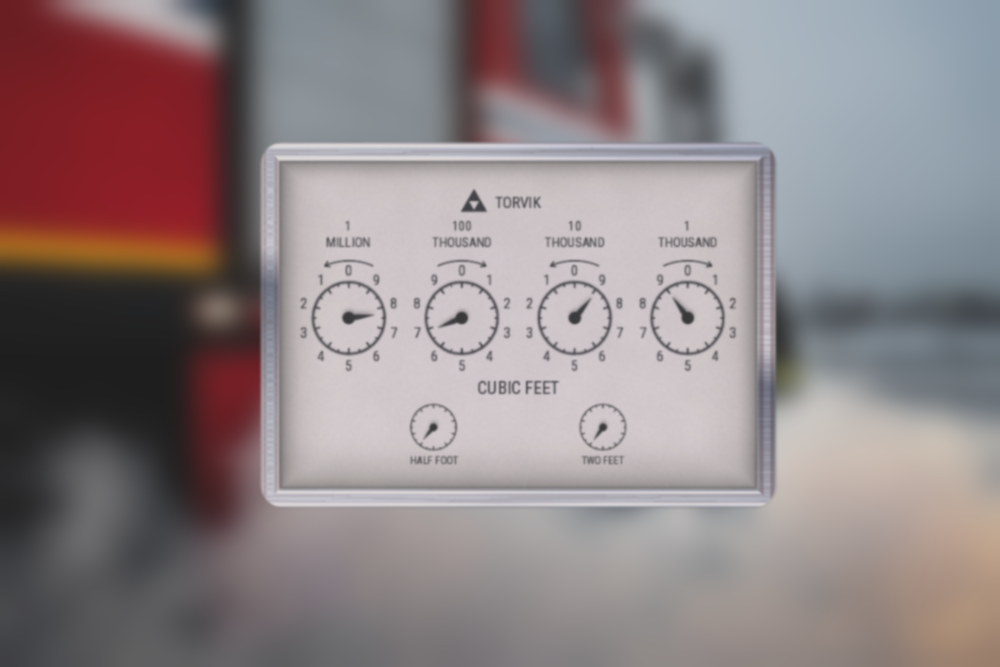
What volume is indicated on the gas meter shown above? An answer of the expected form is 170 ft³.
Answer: 768900 ft³
